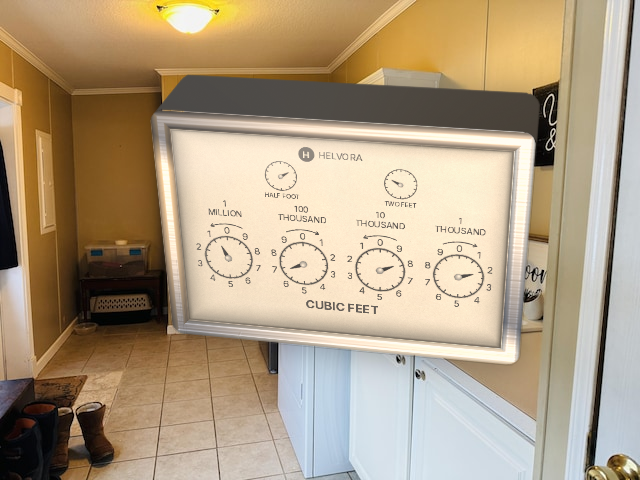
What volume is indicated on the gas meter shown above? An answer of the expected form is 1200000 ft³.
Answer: 68200 ft³
